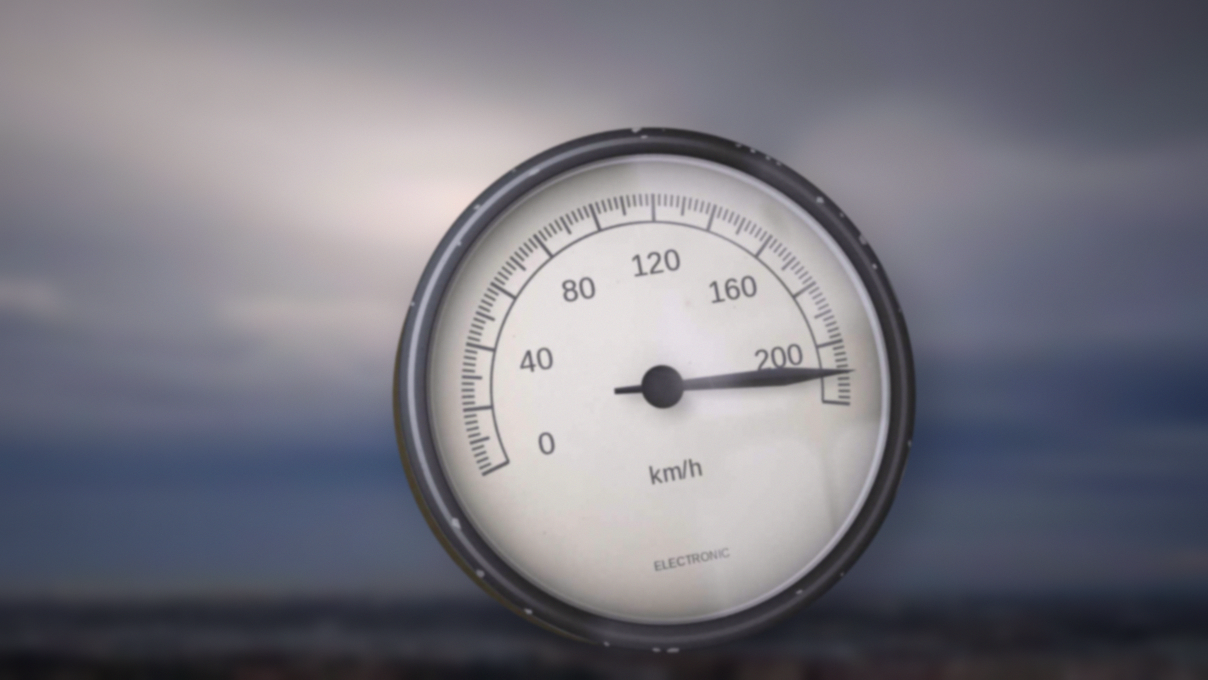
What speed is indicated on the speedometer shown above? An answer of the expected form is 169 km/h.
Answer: 210 km/h
